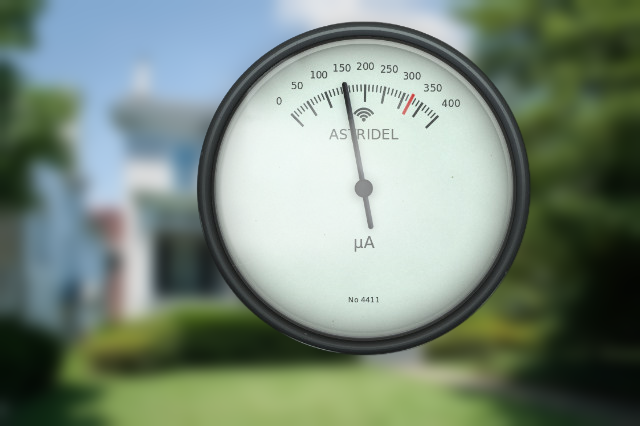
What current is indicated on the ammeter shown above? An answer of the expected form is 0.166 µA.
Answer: 150 µA
